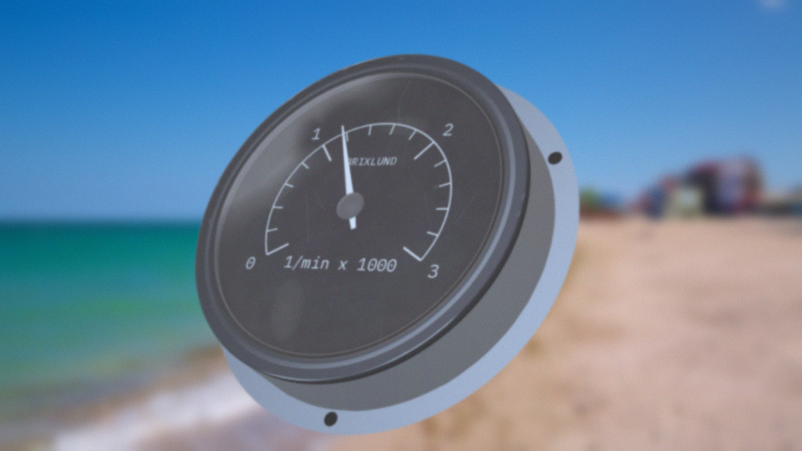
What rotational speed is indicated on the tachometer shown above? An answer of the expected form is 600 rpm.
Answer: 1200 rpm
